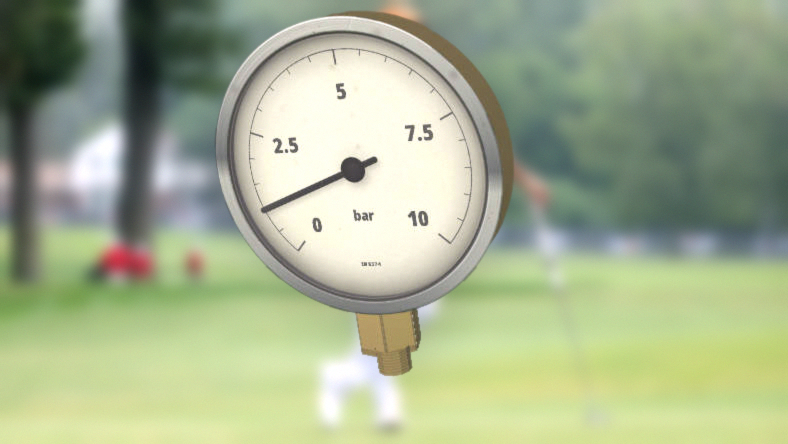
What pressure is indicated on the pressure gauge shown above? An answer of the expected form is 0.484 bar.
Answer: 1 bar
